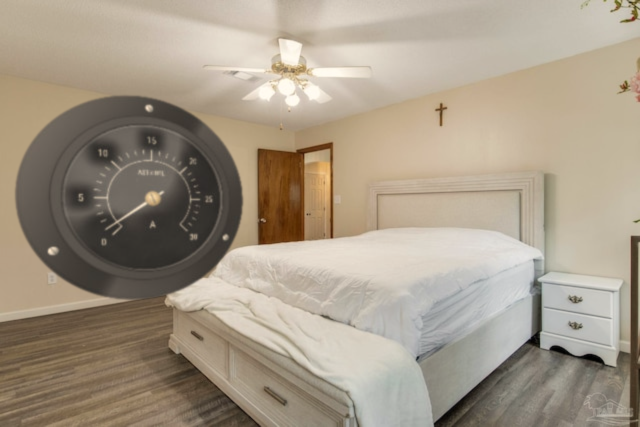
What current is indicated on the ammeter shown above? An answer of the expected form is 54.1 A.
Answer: 1 A
